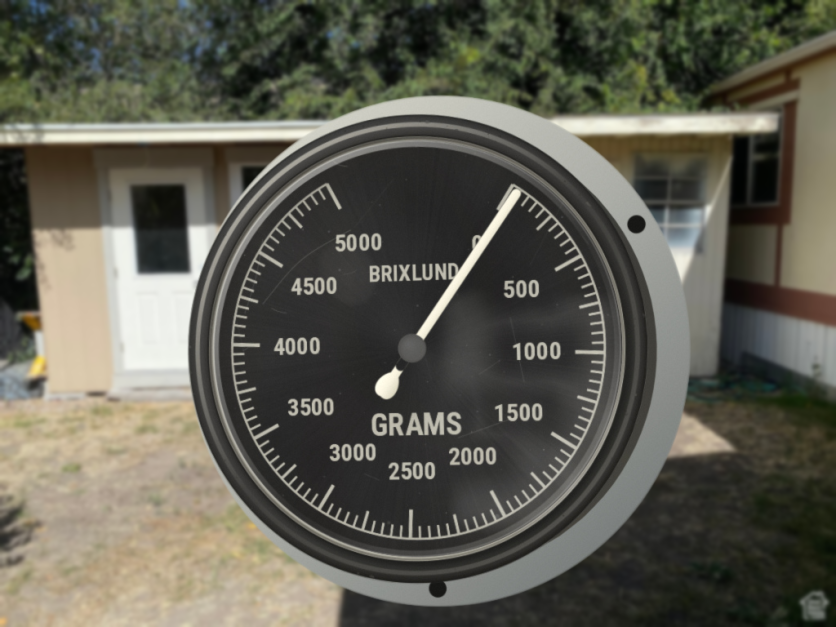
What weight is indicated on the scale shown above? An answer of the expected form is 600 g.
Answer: 50 g
